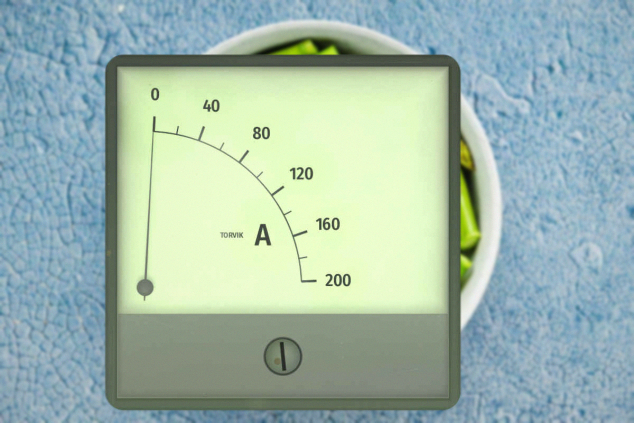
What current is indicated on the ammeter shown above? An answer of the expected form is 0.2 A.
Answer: 0 A
